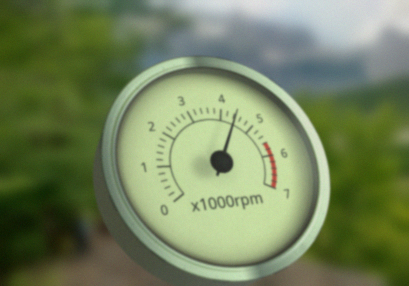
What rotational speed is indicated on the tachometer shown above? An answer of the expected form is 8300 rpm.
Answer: 4400 rpm
